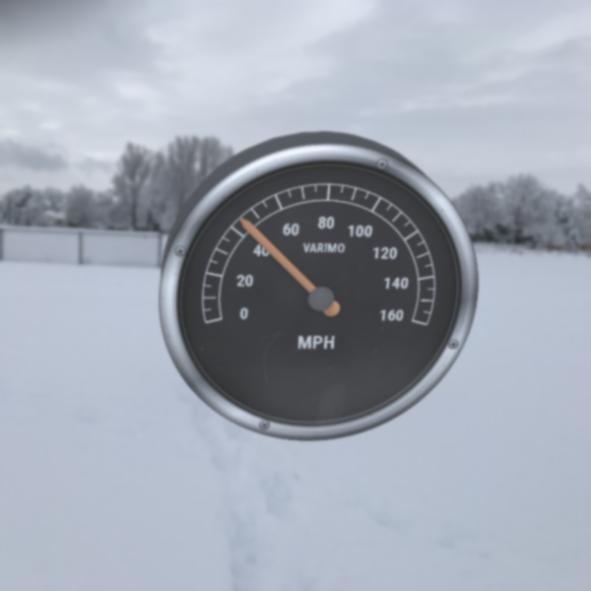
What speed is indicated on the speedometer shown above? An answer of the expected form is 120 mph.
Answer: 45 mph
